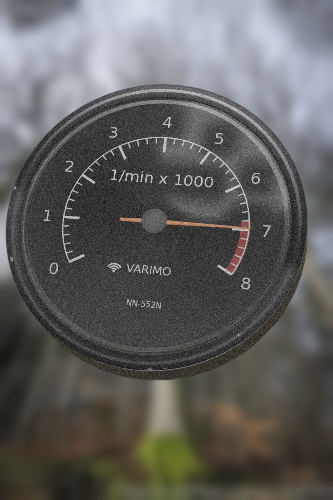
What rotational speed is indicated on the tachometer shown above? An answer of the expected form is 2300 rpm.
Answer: 7000 rpm
